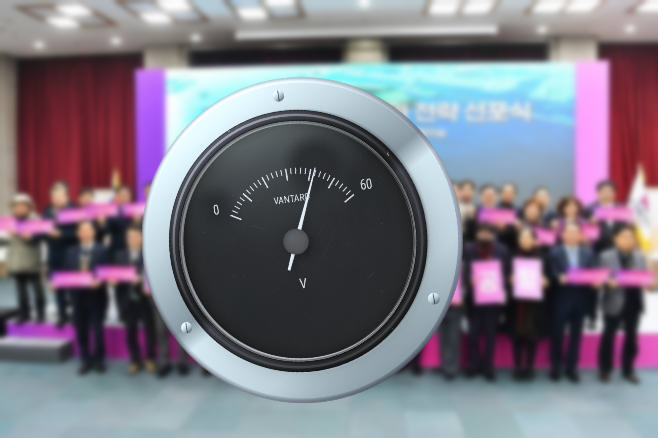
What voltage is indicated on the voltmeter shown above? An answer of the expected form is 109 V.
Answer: 42 V
